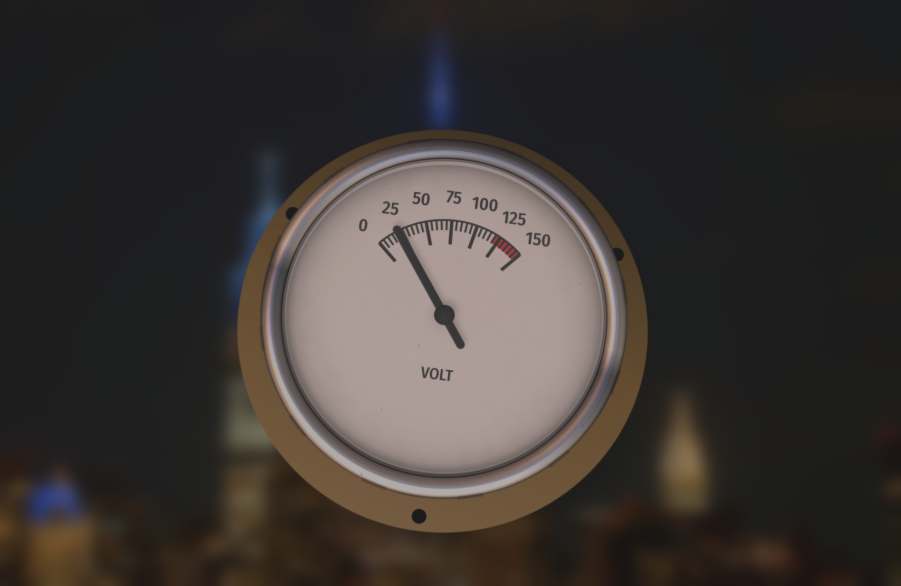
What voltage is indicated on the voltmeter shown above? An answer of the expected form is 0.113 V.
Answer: 20 V
